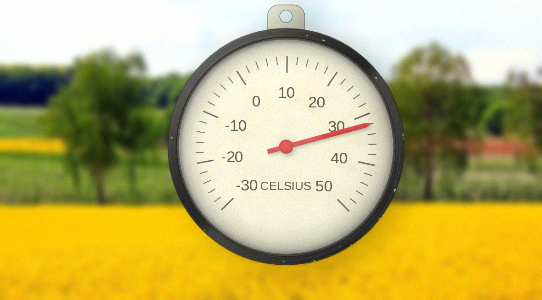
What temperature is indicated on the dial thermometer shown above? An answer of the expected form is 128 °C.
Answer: 32 °C
